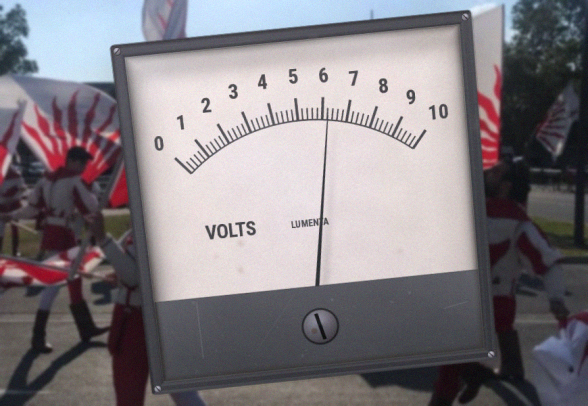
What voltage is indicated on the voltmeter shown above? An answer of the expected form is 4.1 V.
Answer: 6.2 V
